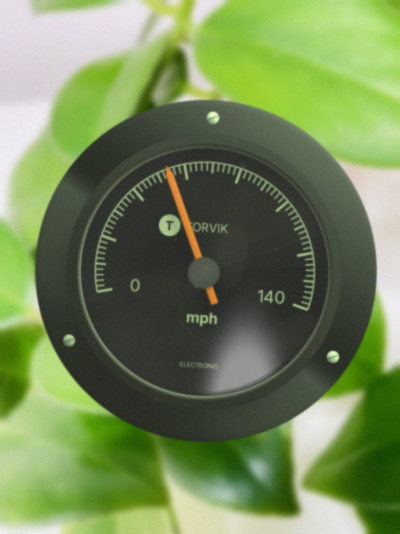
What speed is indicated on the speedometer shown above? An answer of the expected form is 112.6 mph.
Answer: 54 mph
